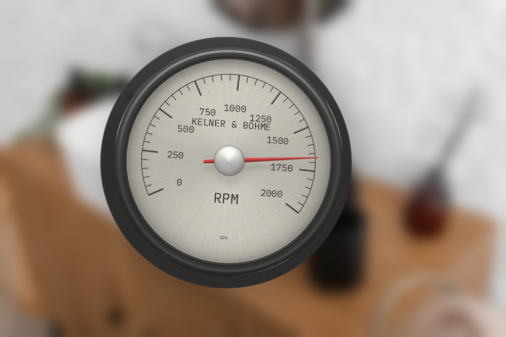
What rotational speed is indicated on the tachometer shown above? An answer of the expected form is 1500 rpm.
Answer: 1675 rpm
